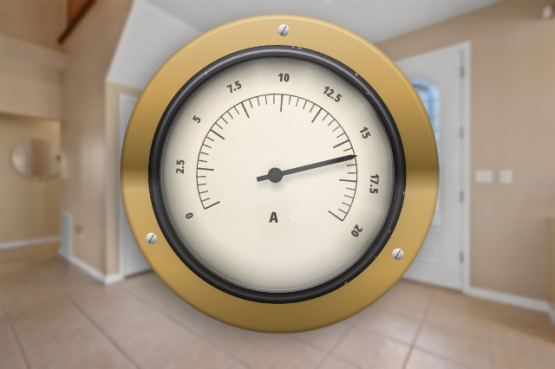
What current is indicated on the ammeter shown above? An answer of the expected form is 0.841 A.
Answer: 16 A
